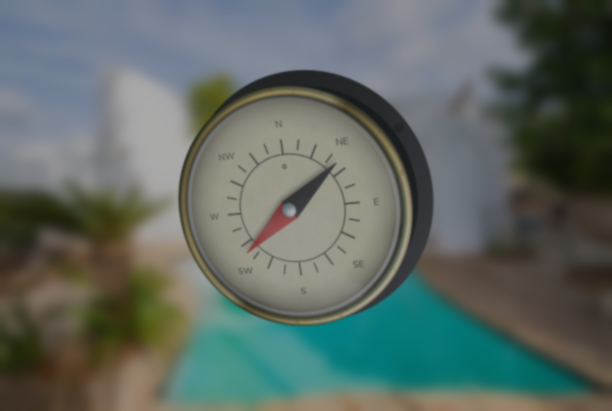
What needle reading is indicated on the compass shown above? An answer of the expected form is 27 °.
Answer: 232.5 °
